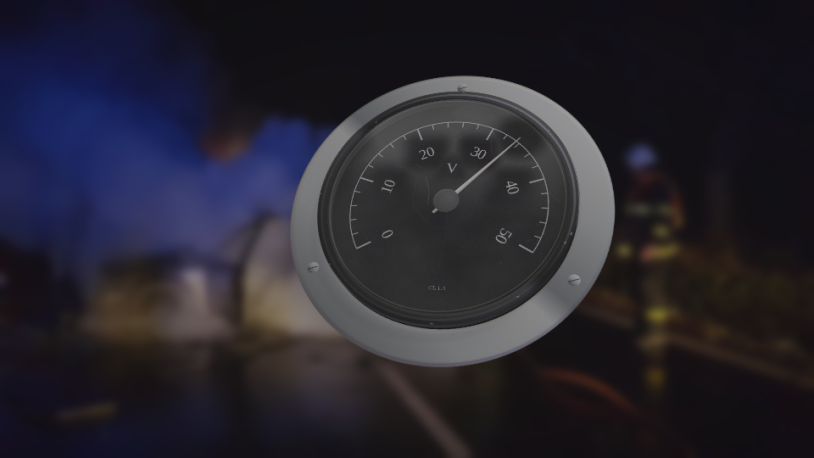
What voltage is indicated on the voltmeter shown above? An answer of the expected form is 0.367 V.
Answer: 34 V
